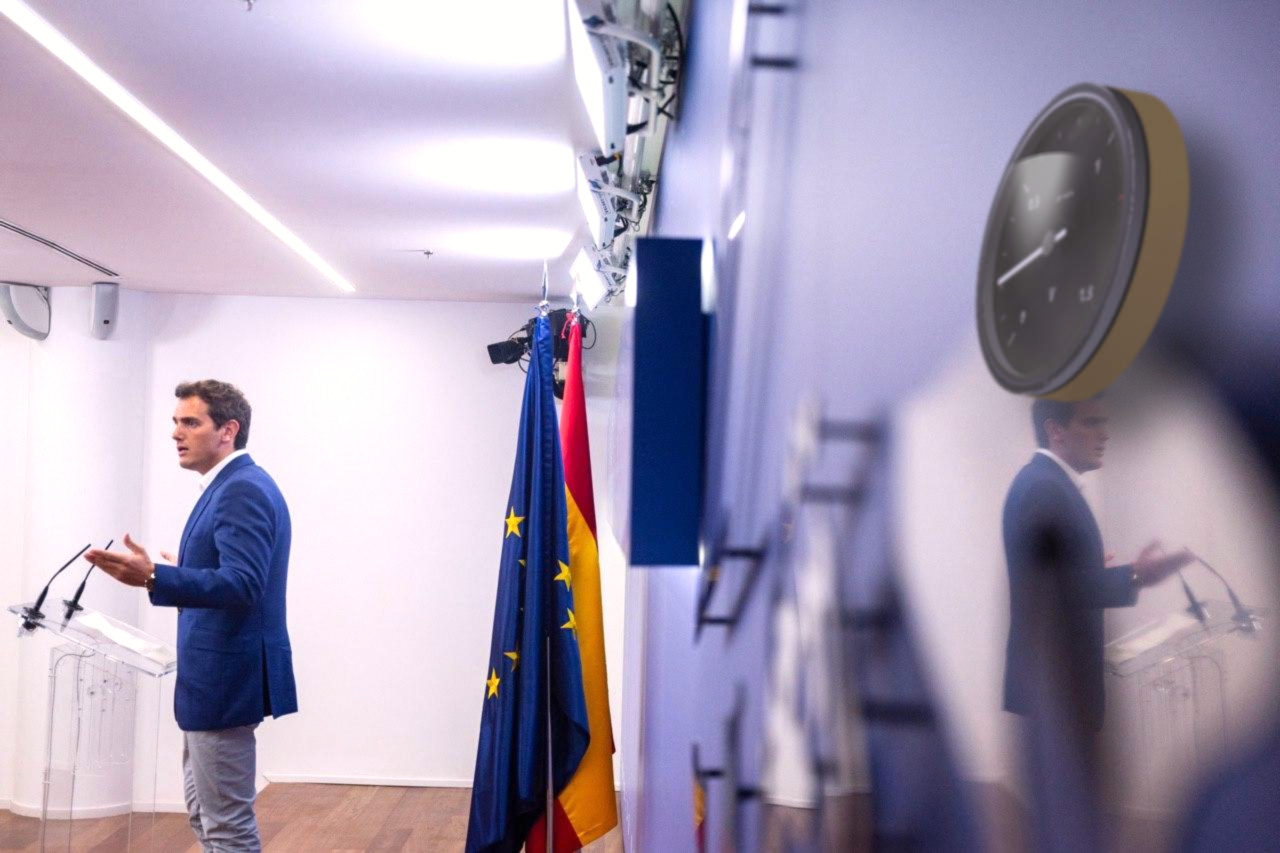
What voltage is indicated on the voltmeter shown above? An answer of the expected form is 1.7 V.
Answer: 0.2 V
